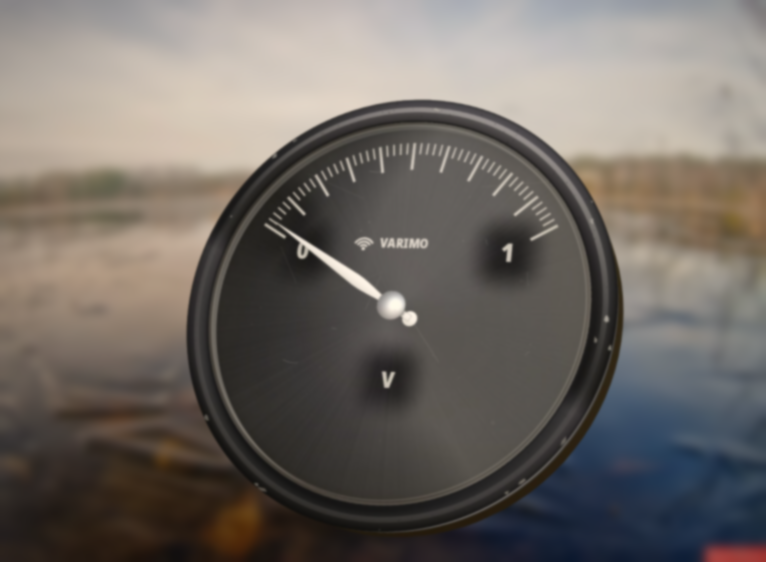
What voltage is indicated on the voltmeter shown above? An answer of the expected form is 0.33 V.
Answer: 0.02 V
